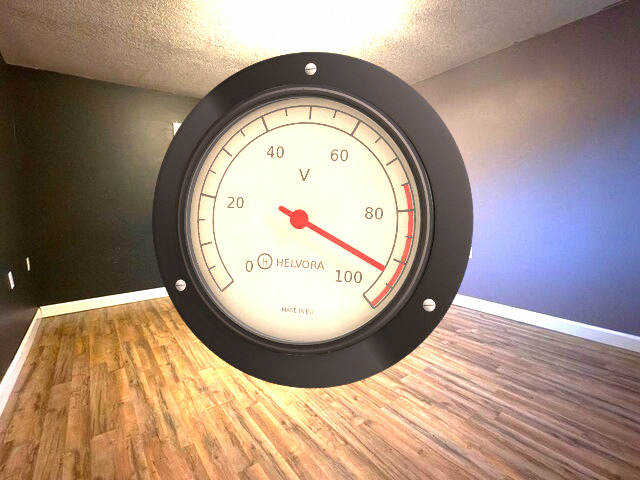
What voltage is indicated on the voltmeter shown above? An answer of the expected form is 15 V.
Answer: 92.5 V
